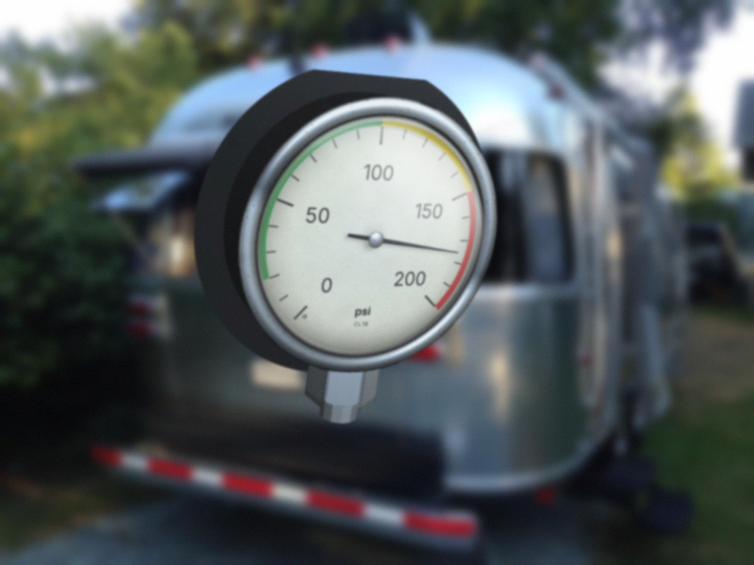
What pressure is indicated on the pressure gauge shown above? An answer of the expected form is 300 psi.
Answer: 175 psi
